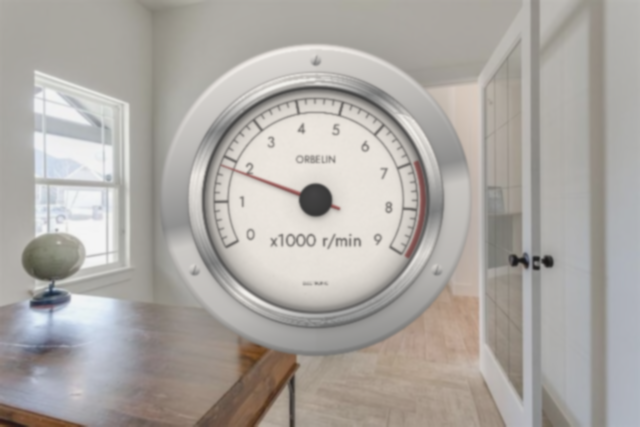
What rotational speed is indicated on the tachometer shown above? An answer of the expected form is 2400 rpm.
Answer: 1800 rpm
